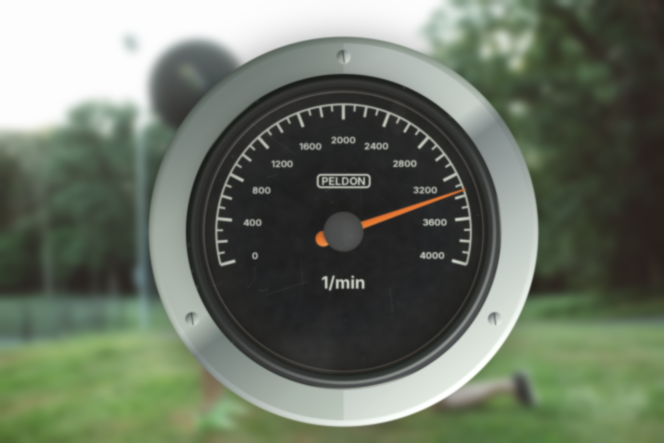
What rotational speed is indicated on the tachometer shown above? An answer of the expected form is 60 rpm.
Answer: 3350 rpm
